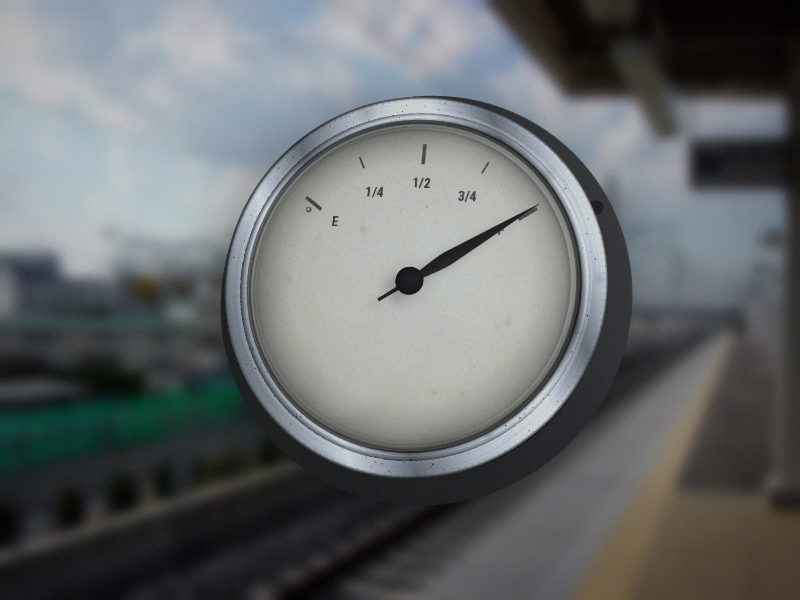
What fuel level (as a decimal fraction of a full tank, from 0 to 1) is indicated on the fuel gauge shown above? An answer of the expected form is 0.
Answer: 1
